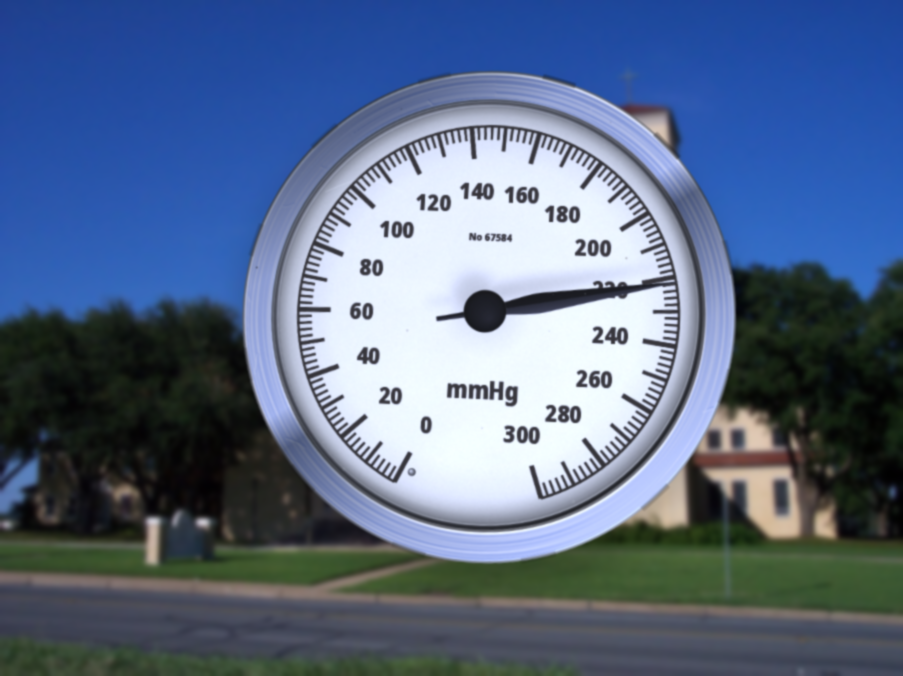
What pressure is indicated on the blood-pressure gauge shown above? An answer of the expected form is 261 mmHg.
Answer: 222 mmHg
